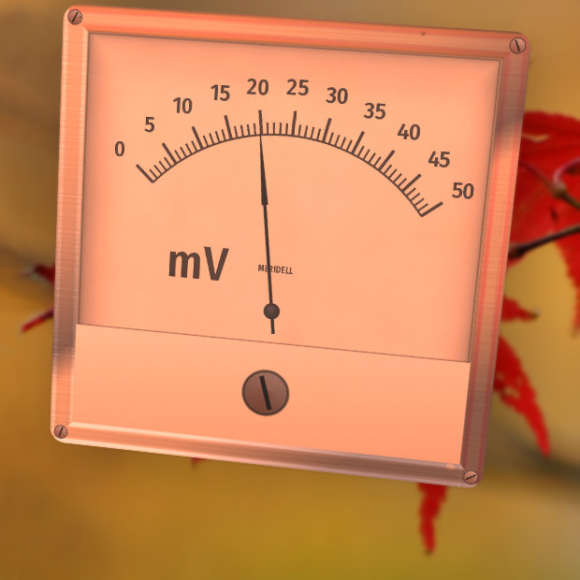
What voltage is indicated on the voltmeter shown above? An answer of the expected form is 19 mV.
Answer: 20 mV
